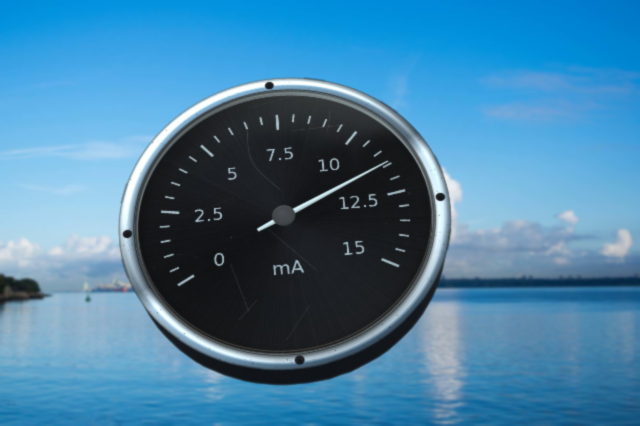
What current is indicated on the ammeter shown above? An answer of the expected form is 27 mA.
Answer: 11.5 mA
